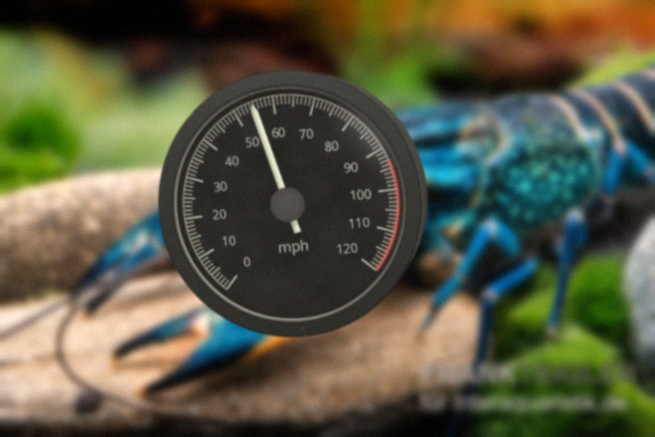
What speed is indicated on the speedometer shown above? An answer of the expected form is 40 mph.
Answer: 55 mph
